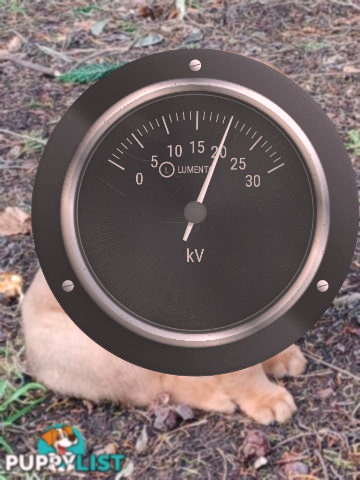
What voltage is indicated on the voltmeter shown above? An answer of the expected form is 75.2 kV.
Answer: 20 kV
